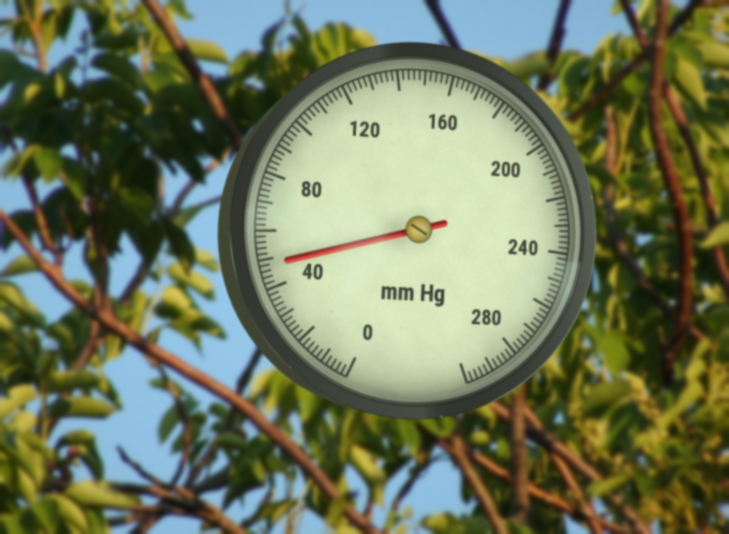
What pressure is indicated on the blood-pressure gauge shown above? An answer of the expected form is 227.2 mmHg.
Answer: 48 mmHg
